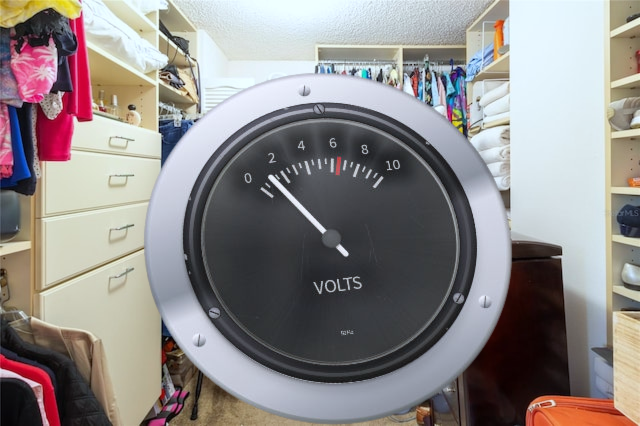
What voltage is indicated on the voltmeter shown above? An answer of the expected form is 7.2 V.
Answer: 1 V
